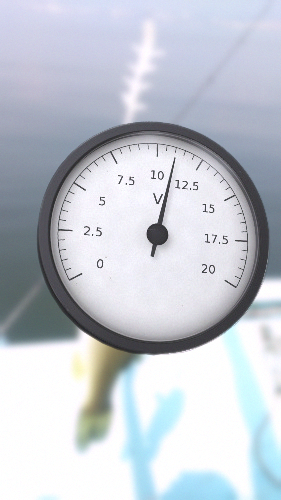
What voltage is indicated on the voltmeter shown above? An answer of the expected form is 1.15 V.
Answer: 11 V
